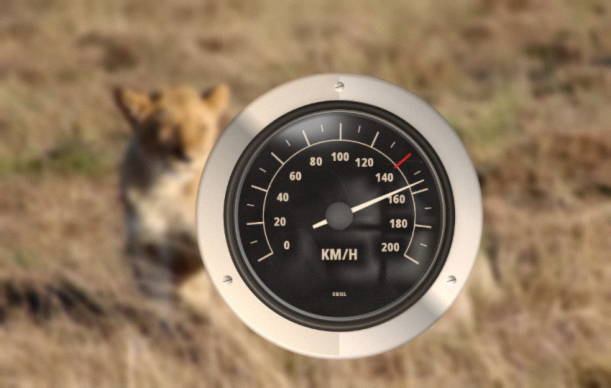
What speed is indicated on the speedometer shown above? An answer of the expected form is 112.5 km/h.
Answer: 155 km/h
